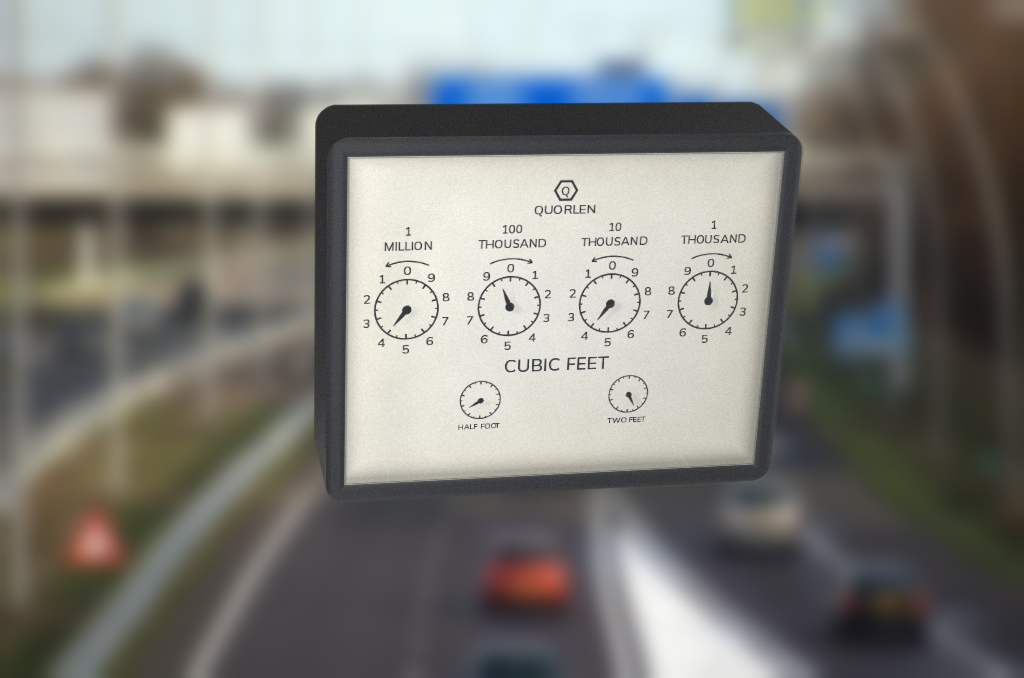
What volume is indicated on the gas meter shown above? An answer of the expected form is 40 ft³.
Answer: 394000 ft³
